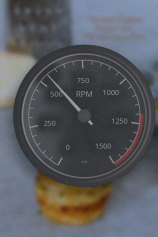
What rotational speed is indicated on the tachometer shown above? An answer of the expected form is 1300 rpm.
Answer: 550 rpm
